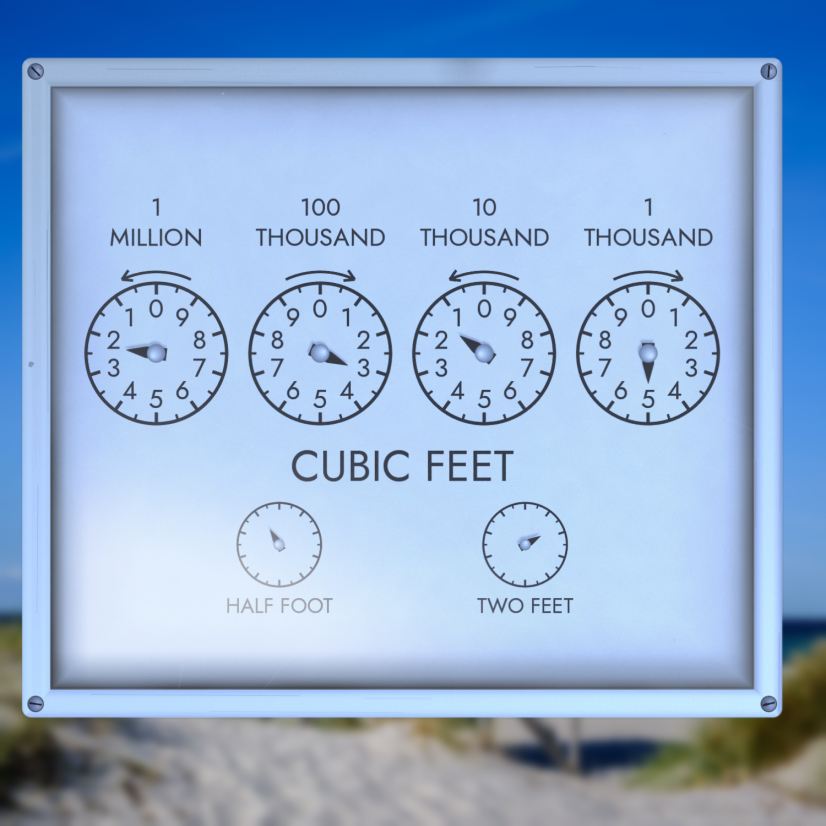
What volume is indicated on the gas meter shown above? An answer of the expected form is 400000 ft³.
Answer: 231500 ft³
